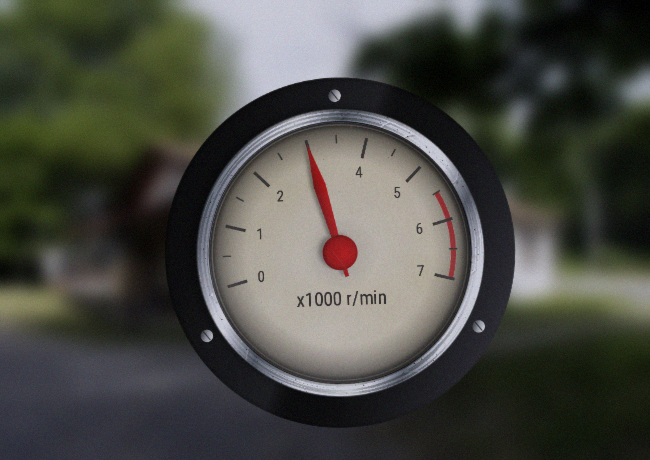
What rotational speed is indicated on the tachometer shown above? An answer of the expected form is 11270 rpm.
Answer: 3000 rpm
